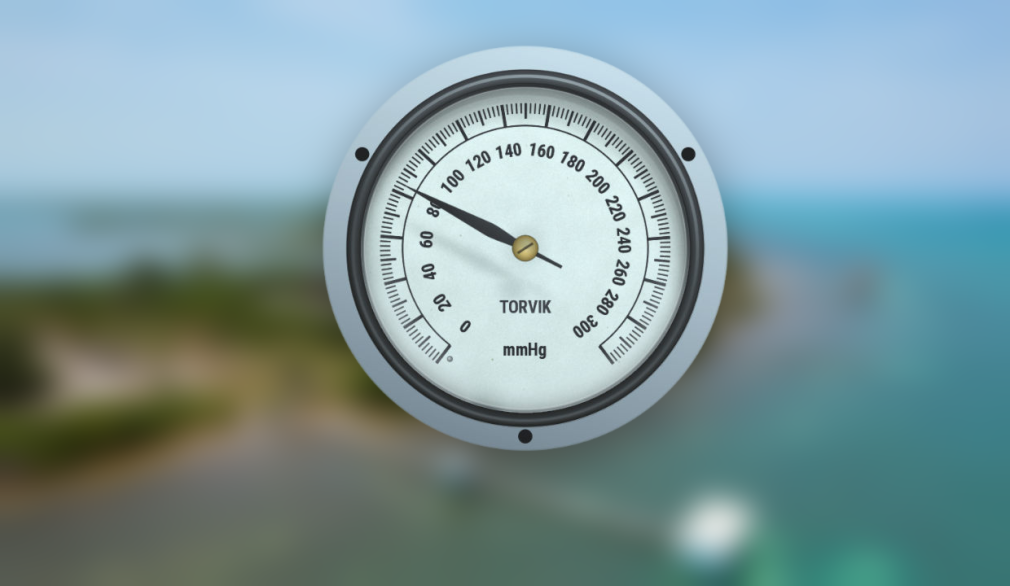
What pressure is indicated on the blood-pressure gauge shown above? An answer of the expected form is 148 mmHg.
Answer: 84 mmHg
